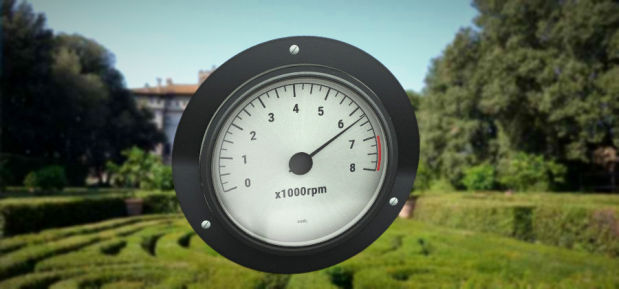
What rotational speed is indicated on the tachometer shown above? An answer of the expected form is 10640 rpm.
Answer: 6250 rpm
